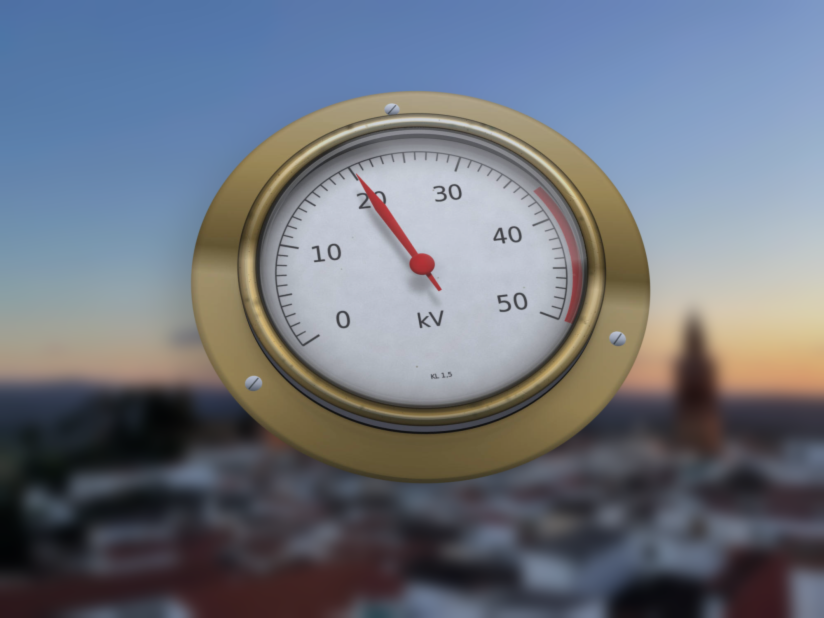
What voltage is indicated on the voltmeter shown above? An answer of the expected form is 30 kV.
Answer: 20 kV
